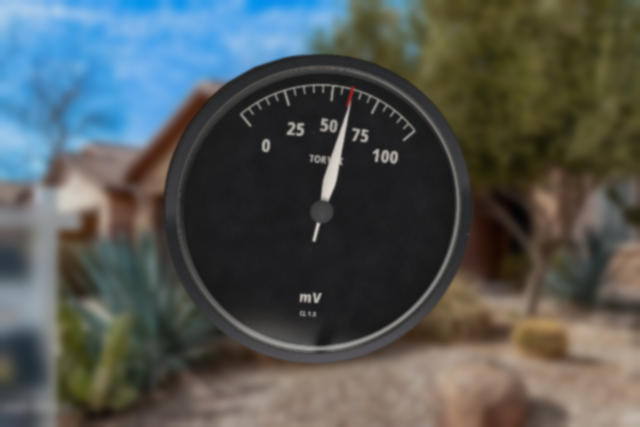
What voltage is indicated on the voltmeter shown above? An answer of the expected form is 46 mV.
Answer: 60 mV
